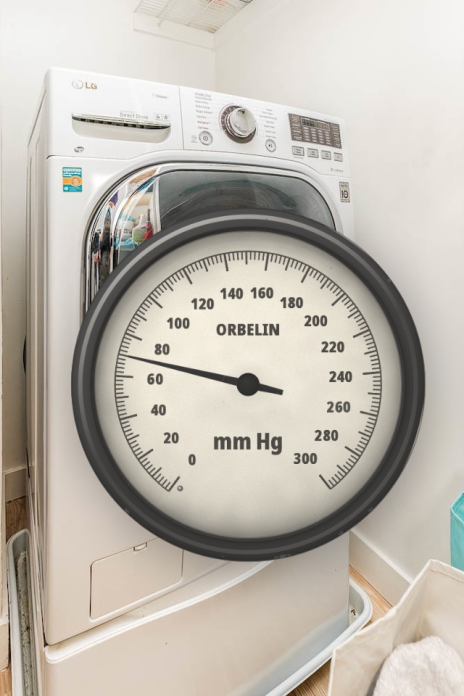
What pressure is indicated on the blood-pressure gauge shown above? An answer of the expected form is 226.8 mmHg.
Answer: 70 mmHg
